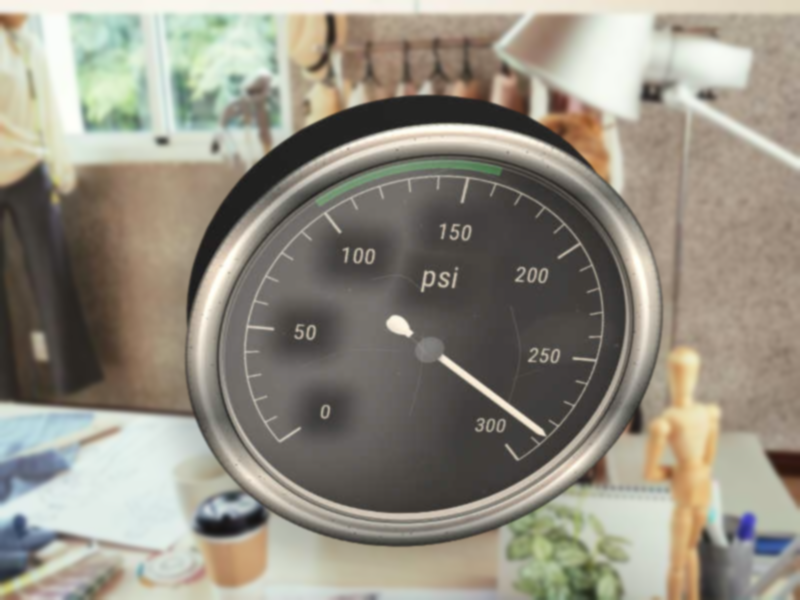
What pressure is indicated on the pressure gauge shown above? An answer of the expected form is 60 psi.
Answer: 285 psi
